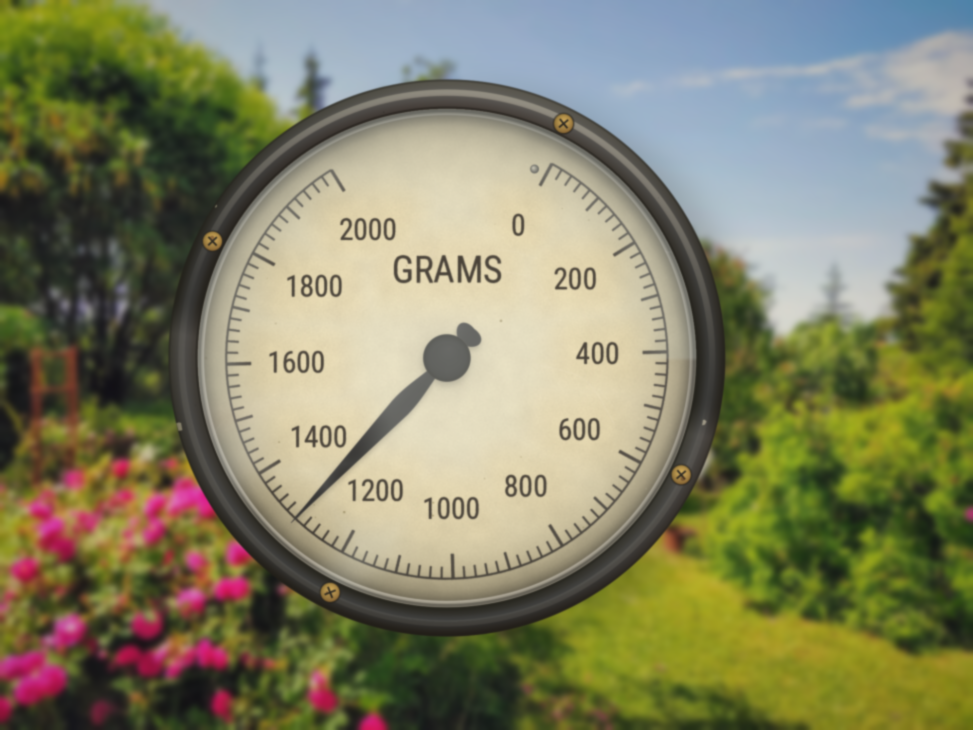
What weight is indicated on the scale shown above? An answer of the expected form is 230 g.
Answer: 1300 g
